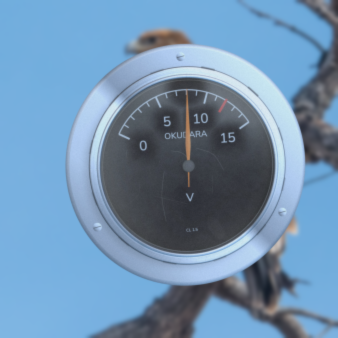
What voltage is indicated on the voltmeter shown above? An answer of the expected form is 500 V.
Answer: 8 V
